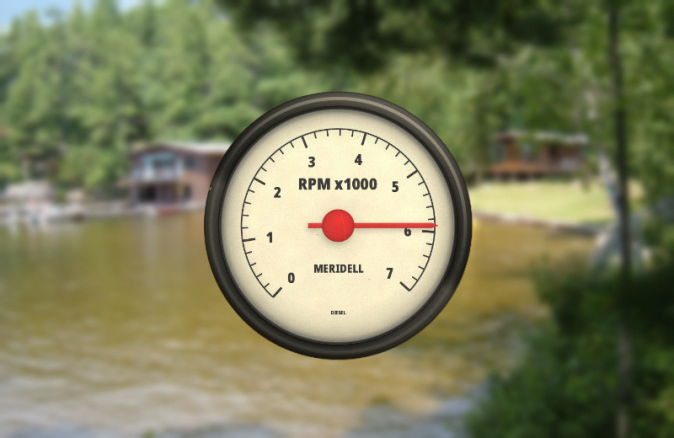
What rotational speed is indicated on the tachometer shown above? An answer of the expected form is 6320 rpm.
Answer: 5900 rpm
